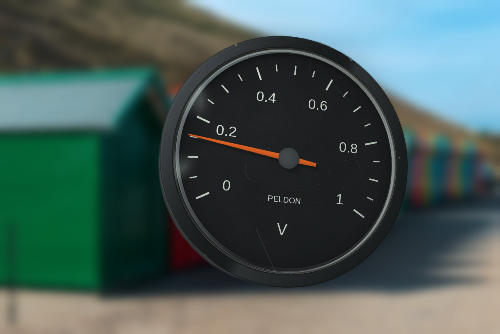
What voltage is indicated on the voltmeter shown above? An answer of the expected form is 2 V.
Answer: 0.15 V
